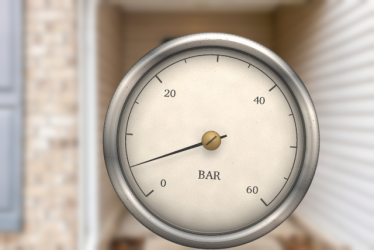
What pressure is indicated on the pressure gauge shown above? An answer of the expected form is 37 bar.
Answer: 5 bar
